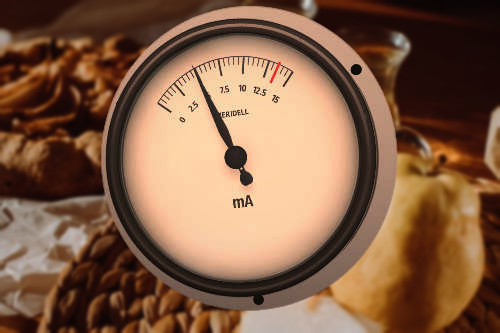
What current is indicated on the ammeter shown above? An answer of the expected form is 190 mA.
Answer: 5 mA
